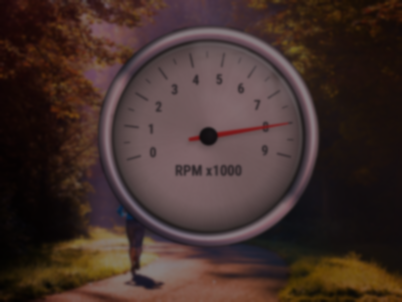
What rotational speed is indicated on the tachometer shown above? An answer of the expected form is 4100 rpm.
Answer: 8000 rpm
